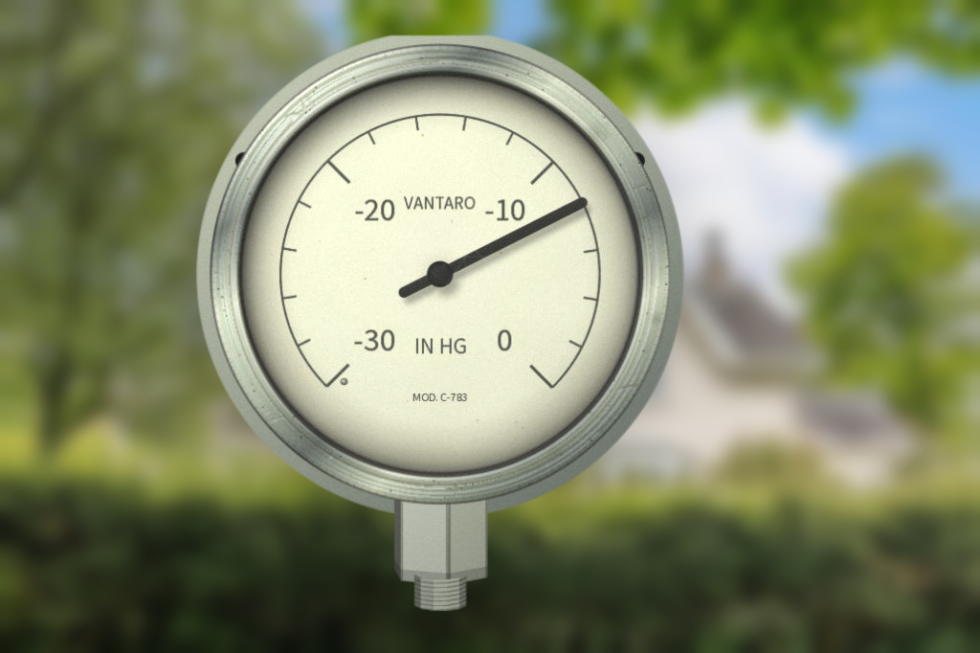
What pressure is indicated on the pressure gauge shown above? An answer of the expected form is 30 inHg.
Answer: -8 inHg
